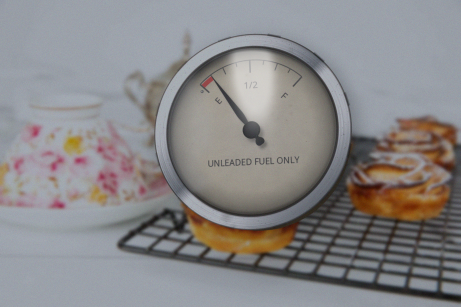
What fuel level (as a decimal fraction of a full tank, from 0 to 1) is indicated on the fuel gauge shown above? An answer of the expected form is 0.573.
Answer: 0.125
